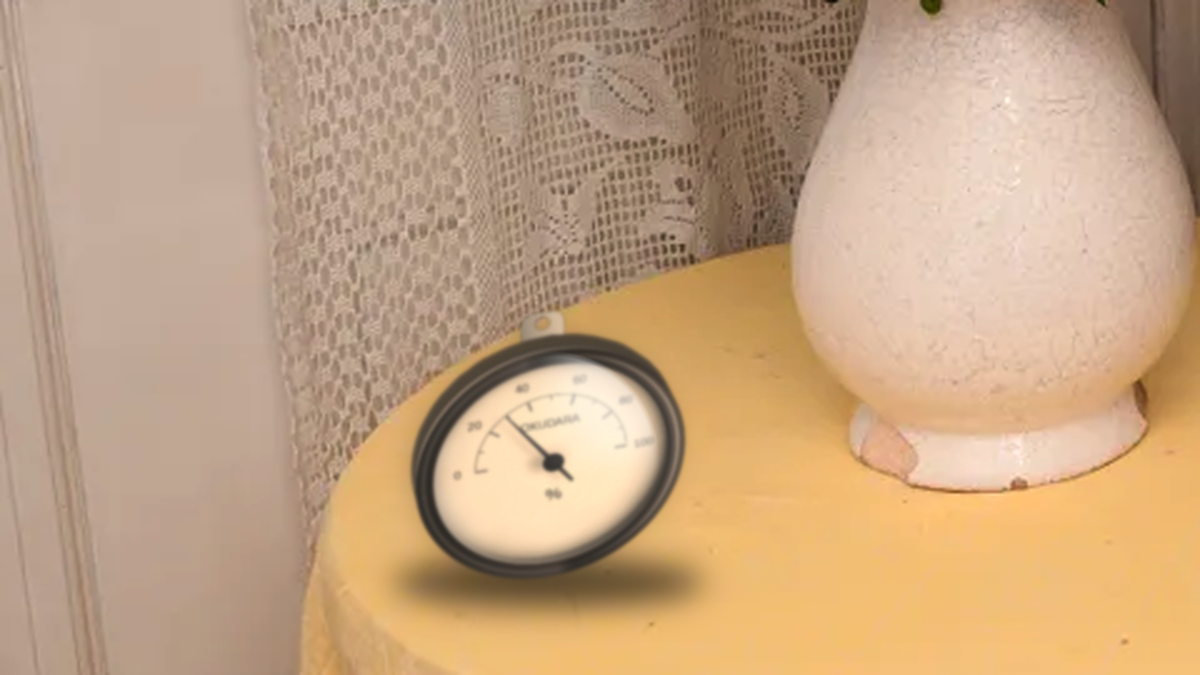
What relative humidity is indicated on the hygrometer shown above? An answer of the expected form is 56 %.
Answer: 30 %
